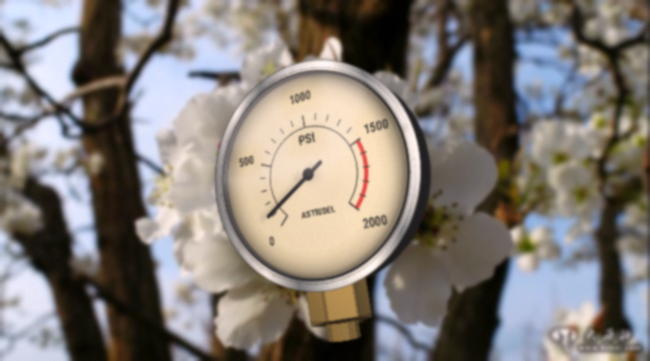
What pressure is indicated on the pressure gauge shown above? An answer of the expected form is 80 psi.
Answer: 100 psi
